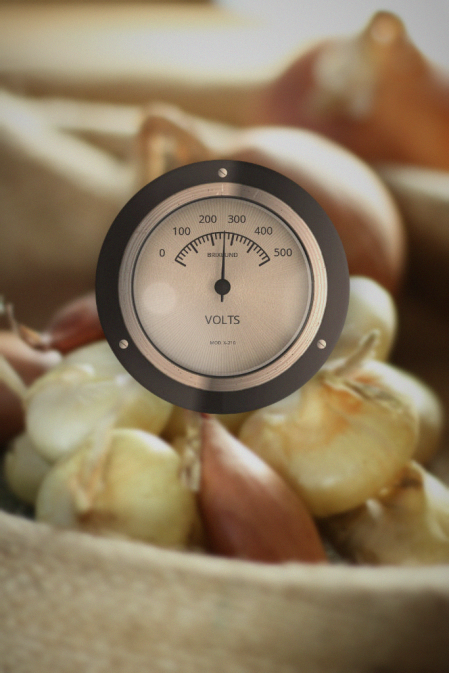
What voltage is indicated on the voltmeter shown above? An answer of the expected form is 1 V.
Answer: 260 V
